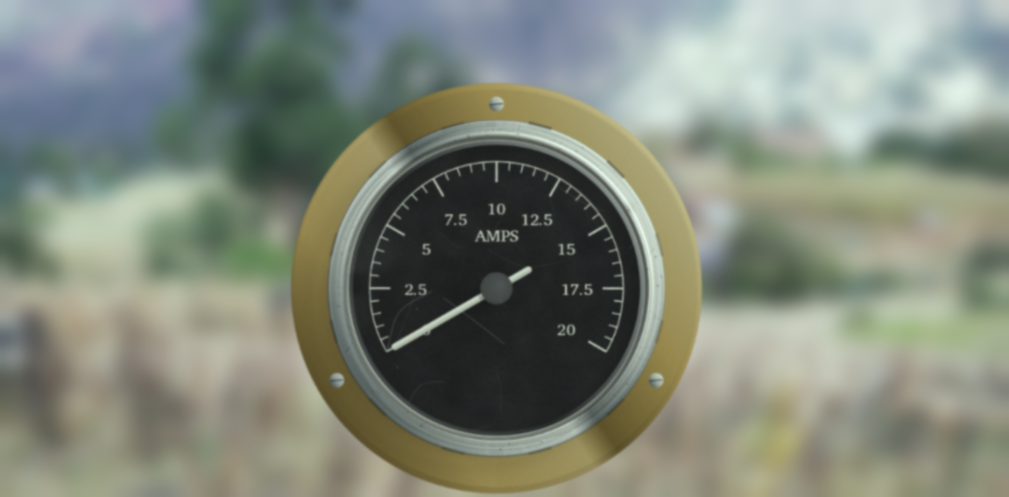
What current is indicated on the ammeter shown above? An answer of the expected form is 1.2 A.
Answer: 0 A
